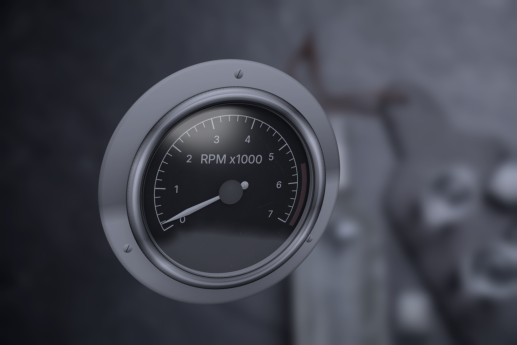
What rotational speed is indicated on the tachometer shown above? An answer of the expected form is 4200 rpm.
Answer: 200 rpm
